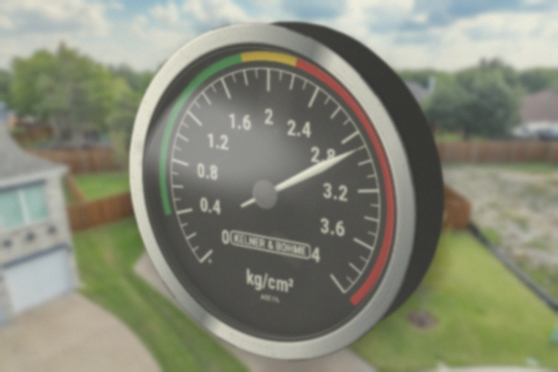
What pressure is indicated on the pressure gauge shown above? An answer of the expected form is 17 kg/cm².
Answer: 2.9 kg/cm²
